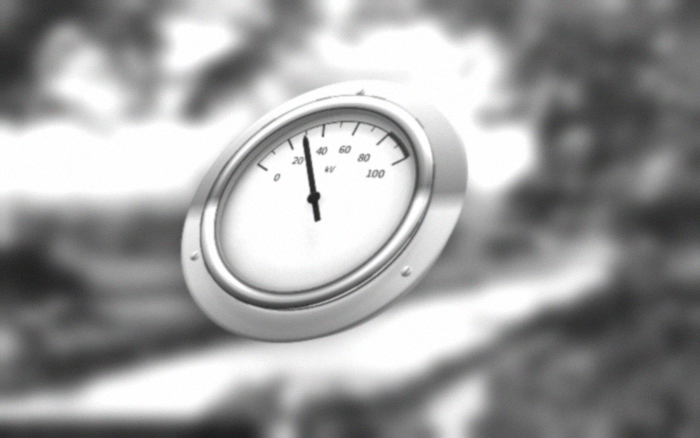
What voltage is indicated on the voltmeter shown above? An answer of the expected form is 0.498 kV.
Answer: 30 kV
